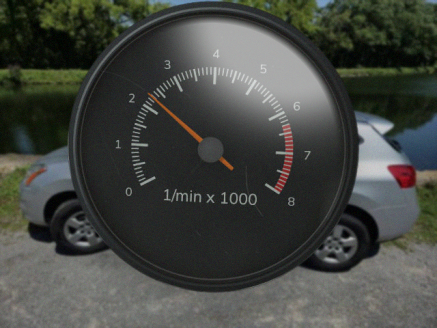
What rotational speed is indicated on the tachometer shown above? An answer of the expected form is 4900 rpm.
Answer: 2300 rpm
